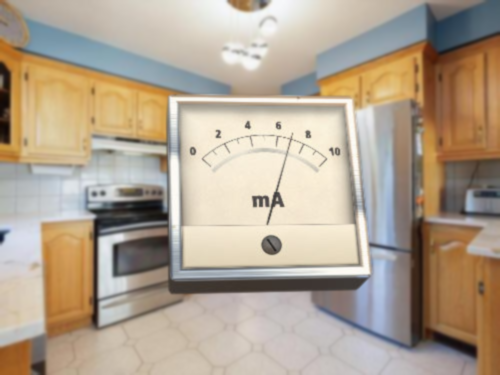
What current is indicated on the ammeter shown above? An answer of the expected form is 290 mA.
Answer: 7 mA
